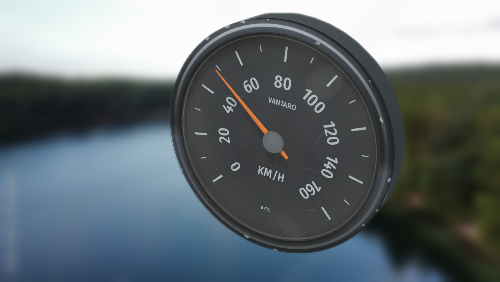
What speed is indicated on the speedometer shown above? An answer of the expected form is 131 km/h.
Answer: 50 km/h
